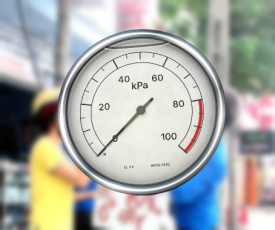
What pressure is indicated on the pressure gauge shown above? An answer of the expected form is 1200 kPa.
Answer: 0 kPa
